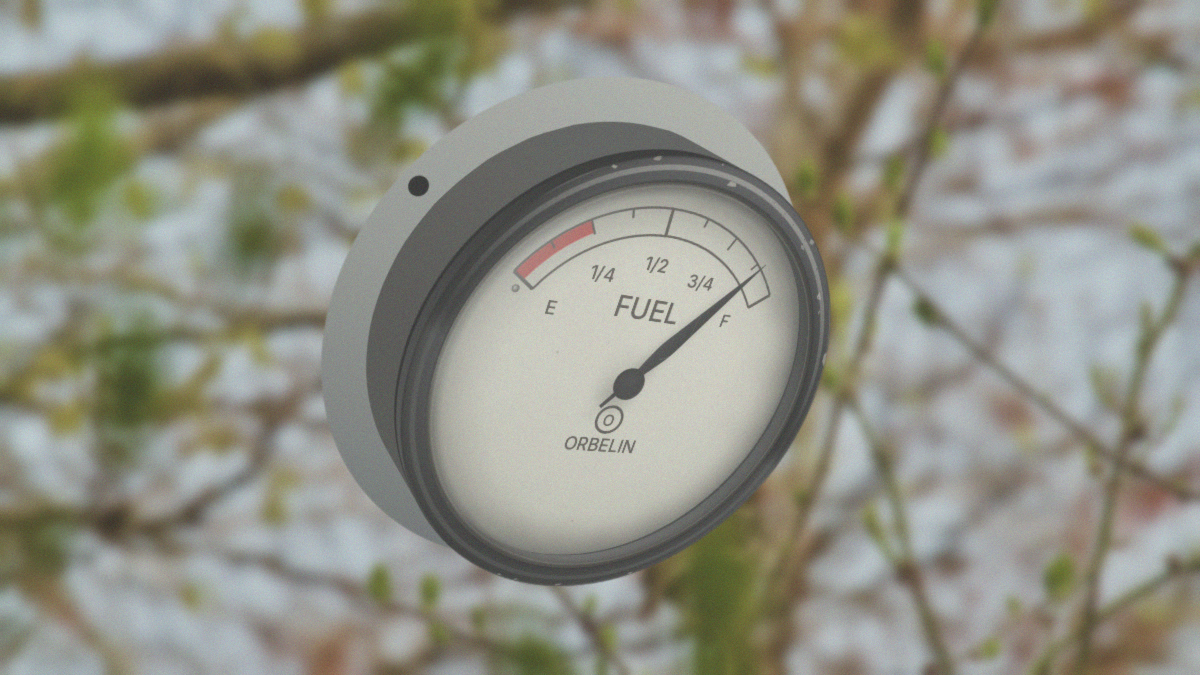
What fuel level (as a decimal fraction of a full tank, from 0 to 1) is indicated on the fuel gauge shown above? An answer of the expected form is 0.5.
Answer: 0.875
